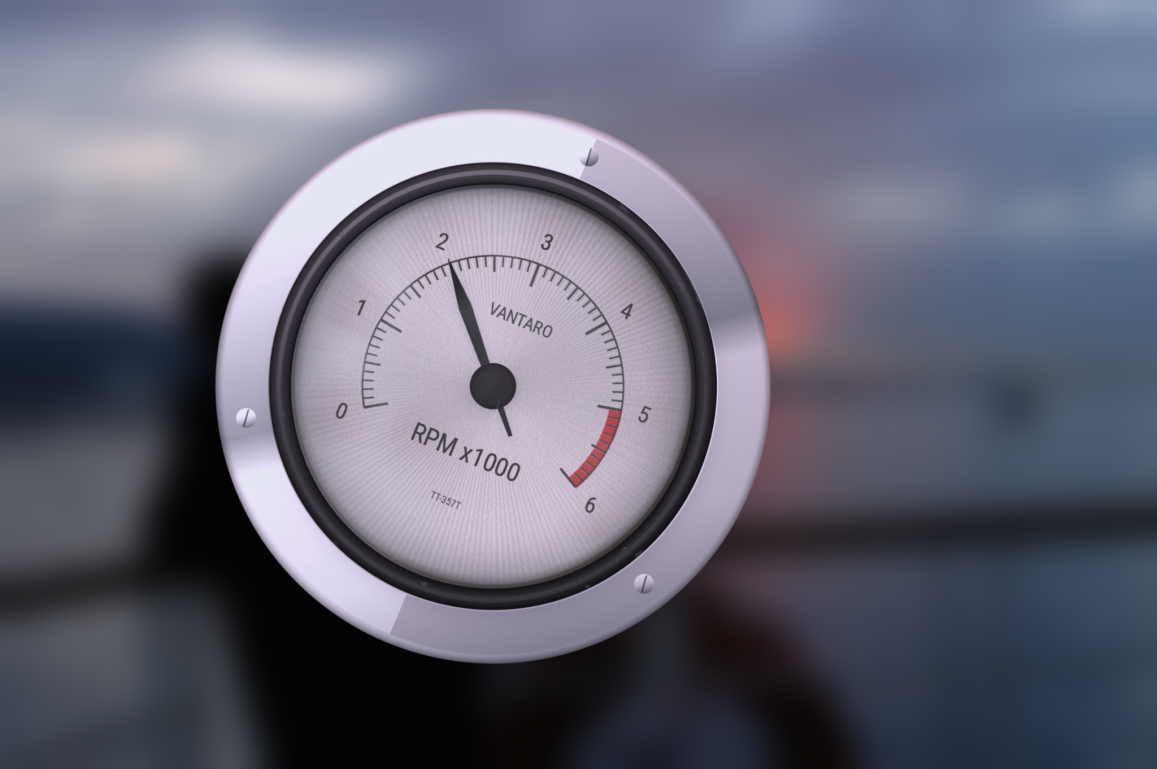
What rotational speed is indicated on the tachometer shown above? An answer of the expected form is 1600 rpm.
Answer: 2000 rpm
